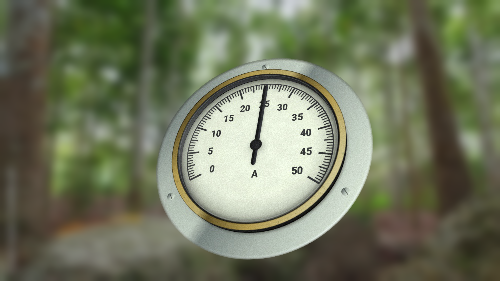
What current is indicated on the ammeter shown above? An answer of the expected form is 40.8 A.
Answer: 25 A
